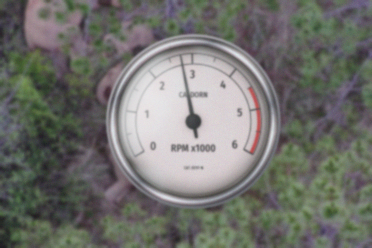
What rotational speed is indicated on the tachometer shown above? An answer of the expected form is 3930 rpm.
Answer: 2750 rpm
